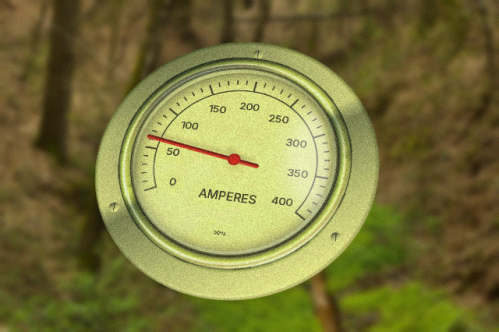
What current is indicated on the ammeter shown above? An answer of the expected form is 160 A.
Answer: 60 A
